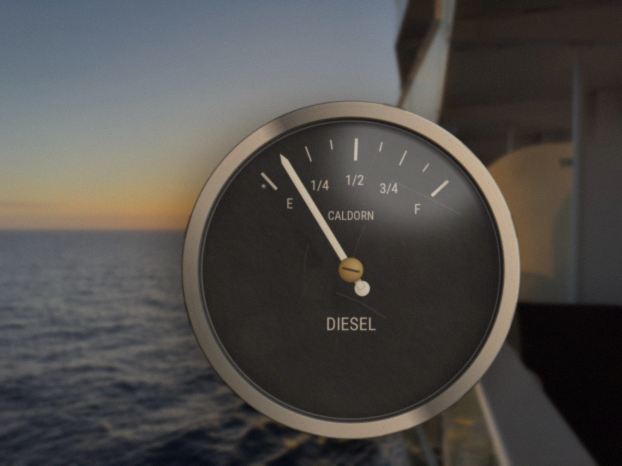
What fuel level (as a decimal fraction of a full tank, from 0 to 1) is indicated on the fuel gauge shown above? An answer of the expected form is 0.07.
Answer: 0.125
